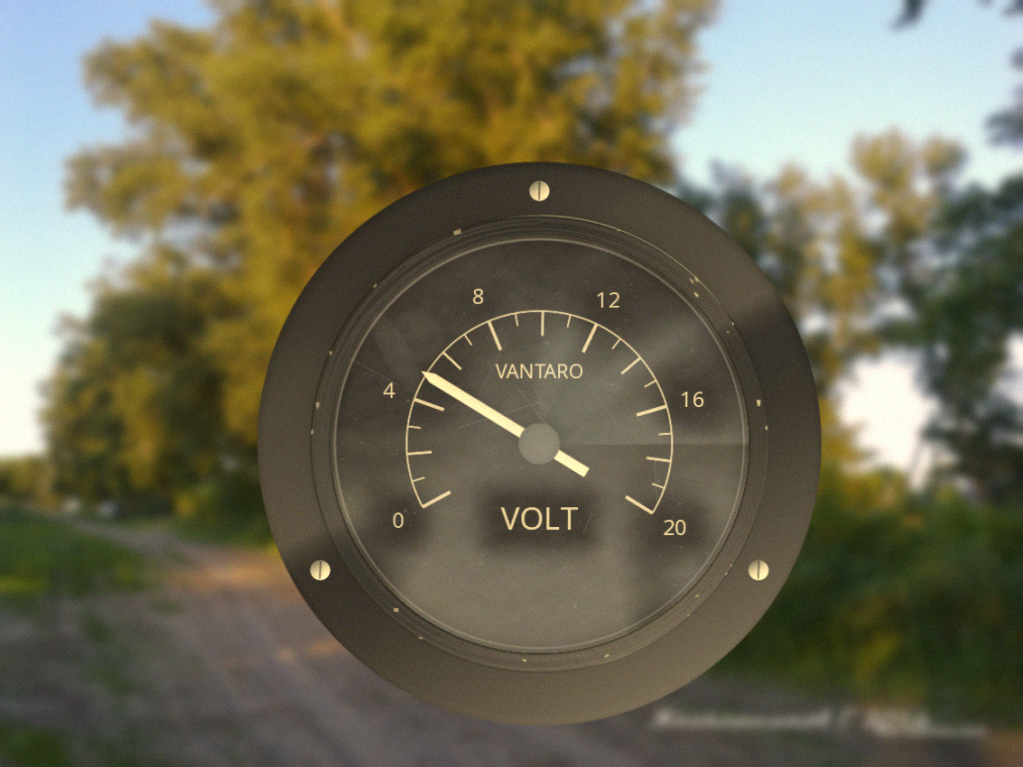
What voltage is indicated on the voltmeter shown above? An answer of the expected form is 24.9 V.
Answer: 5 V
